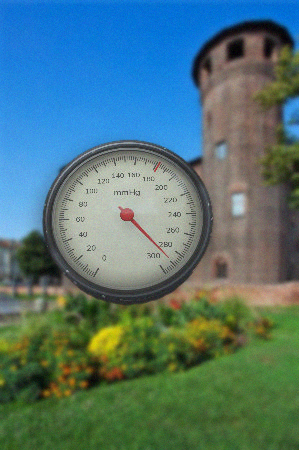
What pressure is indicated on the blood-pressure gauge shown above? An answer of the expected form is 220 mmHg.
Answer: 290 mmHg
